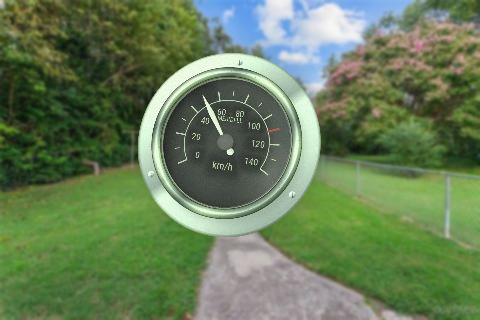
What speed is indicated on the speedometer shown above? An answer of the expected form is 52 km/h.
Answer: 50 km/h
